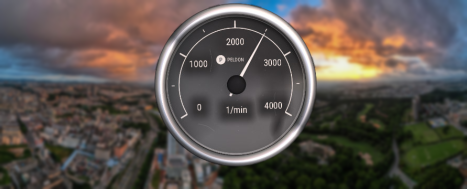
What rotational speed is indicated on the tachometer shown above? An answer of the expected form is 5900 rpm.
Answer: 2500 rpm
